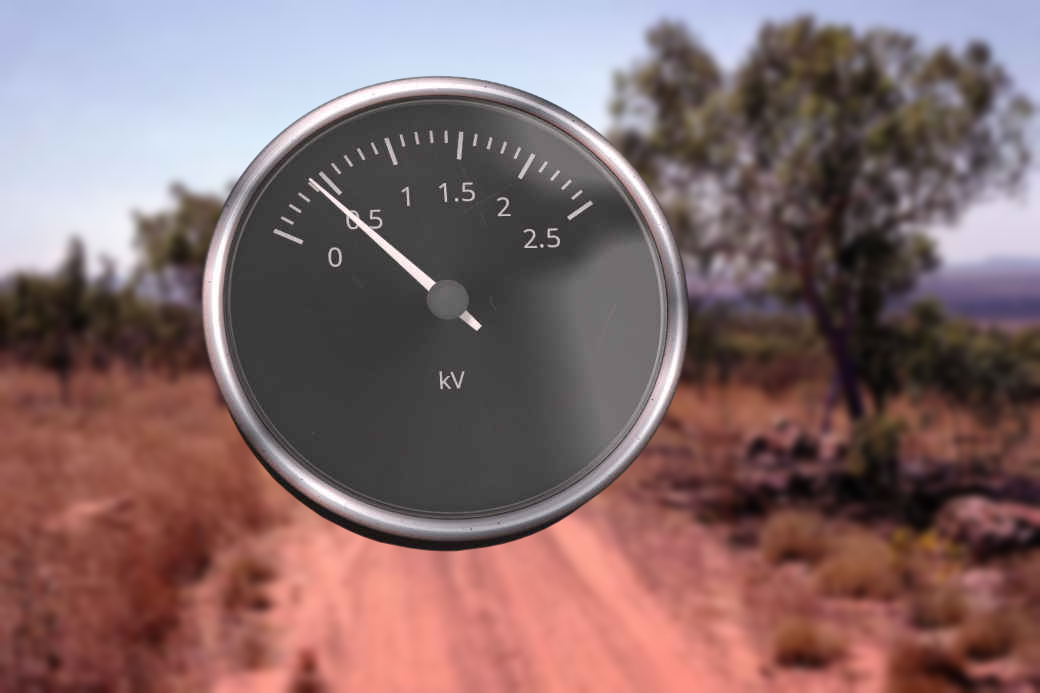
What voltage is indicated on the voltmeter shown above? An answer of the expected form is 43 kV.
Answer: 0.4 kV
